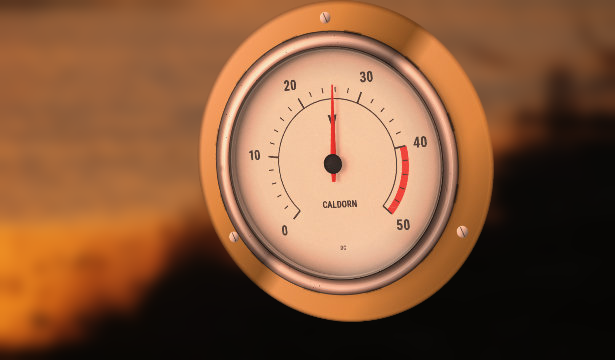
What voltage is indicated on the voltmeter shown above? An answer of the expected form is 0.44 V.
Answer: 26 V
